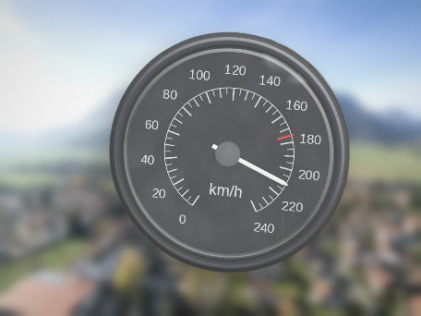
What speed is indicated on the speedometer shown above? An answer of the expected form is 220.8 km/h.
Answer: 210 km/h
